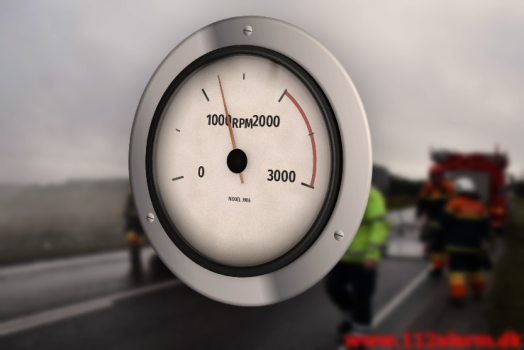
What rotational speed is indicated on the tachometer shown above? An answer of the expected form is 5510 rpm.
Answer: 1250 rpm
